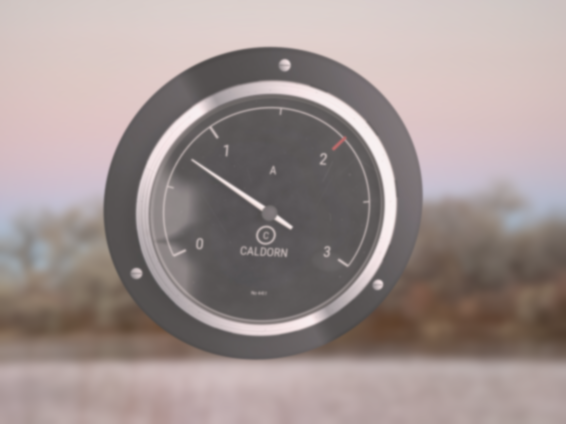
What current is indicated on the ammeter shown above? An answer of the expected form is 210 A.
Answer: 0.75 A
